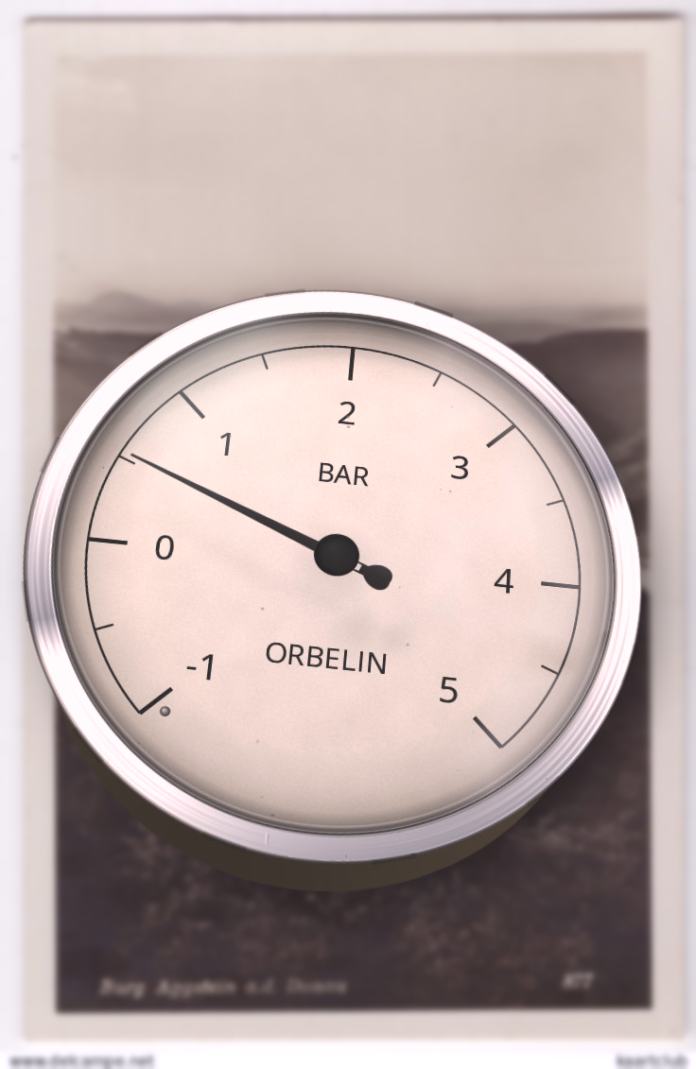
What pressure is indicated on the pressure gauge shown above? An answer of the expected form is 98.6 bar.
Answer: 0.5 bar
